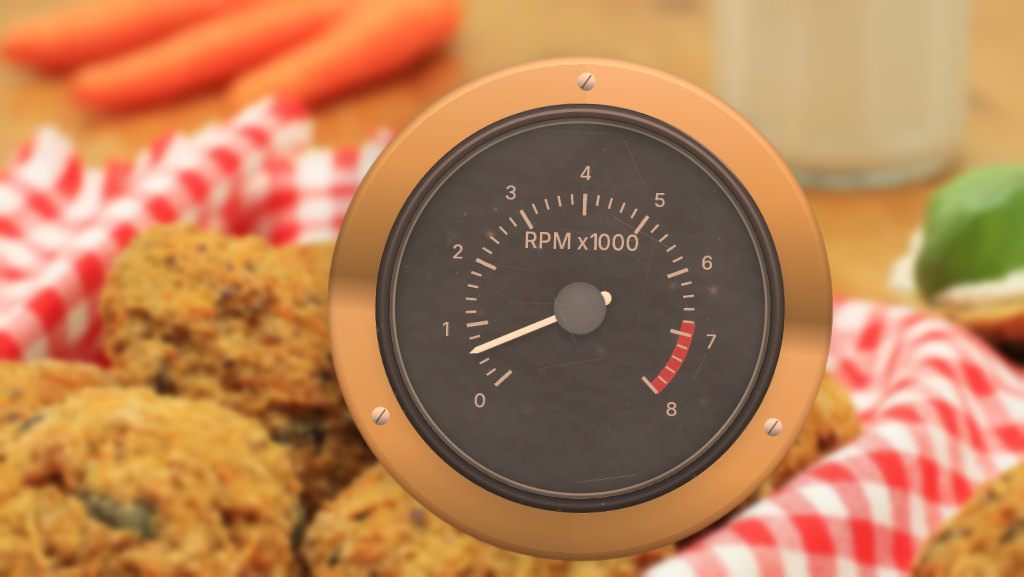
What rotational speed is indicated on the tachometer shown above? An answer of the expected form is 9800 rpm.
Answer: 600 rpm
